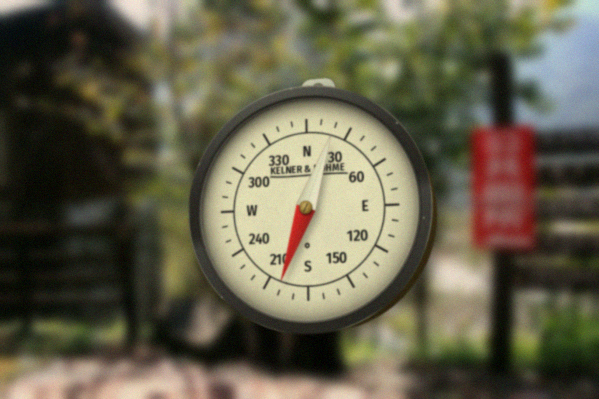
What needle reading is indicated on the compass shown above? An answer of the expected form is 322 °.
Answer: 200 °
